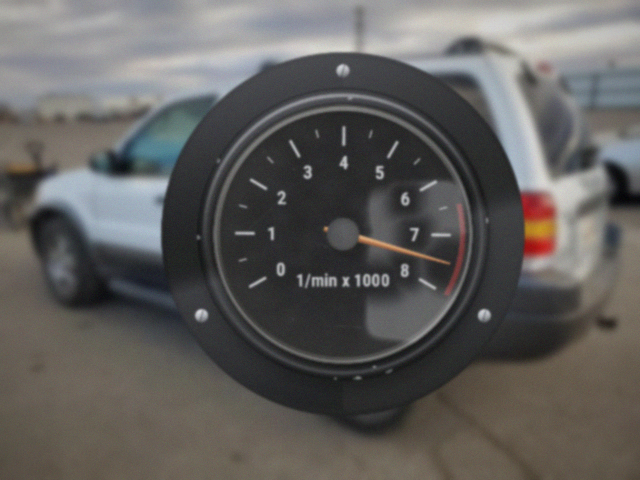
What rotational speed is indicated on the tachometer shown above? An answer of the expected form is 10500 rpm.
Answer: 7500 rpm
